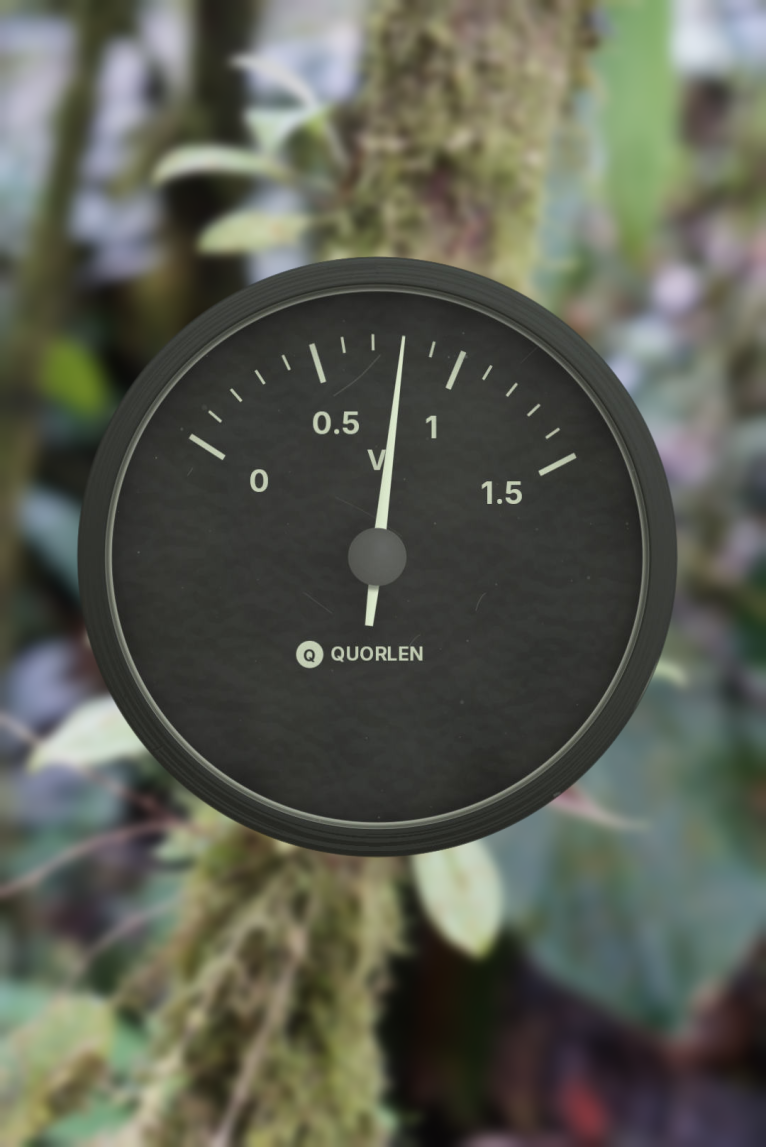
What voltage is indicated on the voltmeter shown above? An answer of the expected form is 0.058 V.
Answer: 0.8 V
